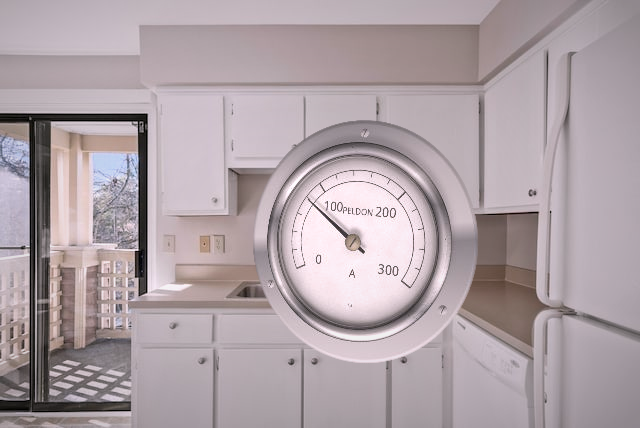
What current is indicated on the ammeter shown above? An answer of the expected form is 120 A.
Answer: 80 A
